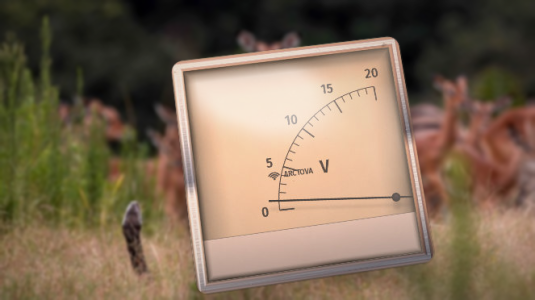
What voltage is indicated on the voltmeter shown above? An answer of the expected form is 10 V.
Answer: 1 V
